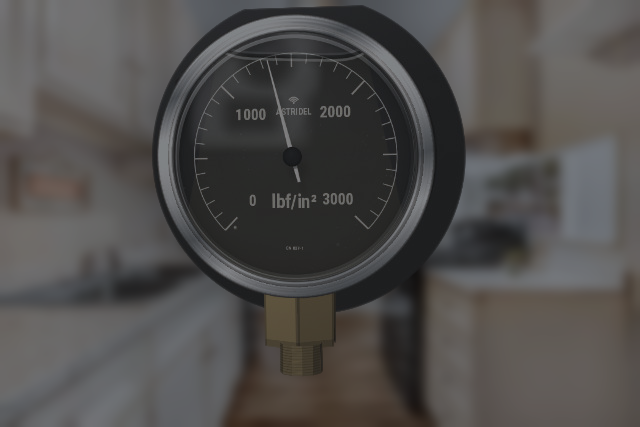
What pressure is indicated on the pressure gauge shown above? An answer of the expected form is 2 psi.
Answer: 1350 psi
